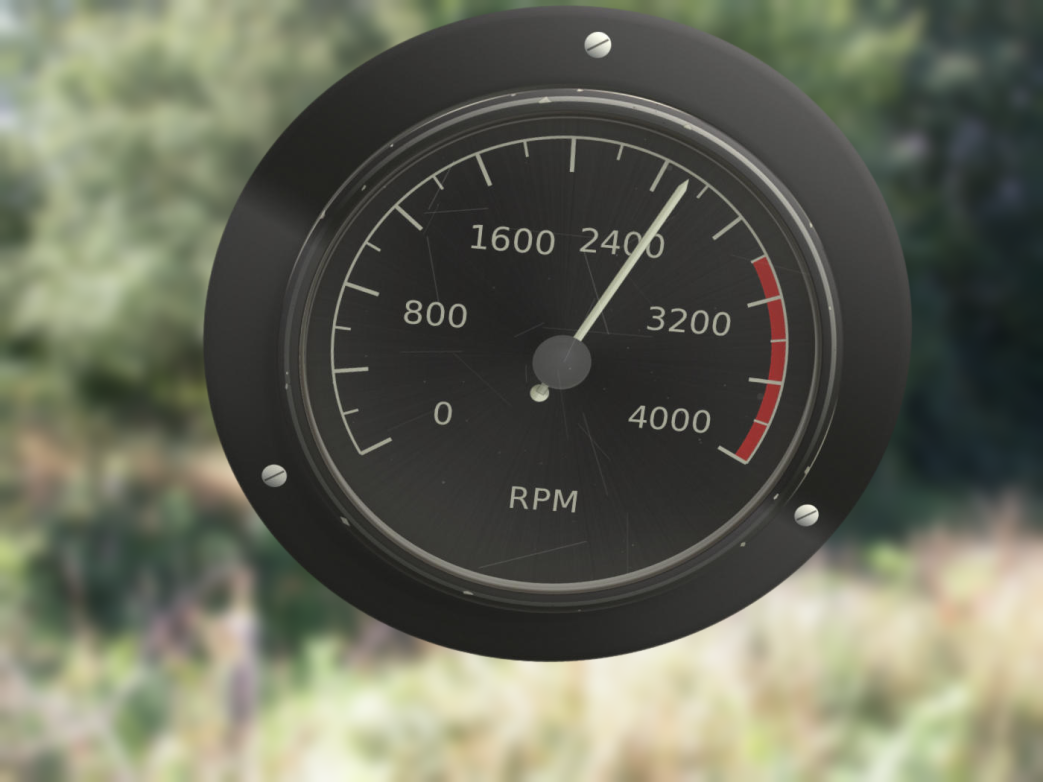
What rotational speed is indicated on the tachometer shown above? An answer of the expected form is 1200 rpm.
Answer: 2500 rpm
